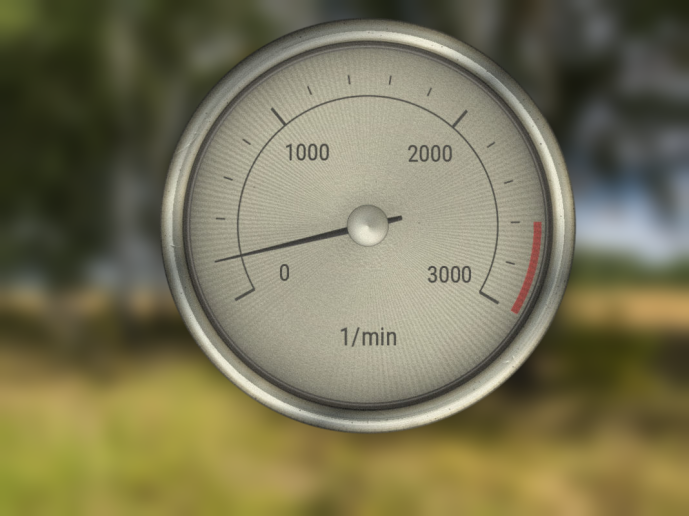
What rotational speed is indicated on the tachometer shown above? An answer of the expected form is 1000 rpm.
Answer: 200 rpm
